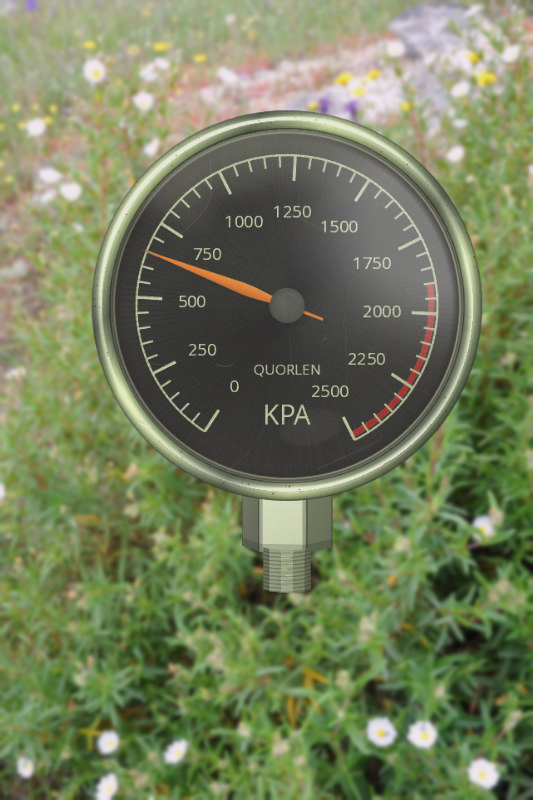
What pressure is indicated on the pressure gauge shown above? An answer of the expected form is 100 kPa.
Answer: 650 kPa
